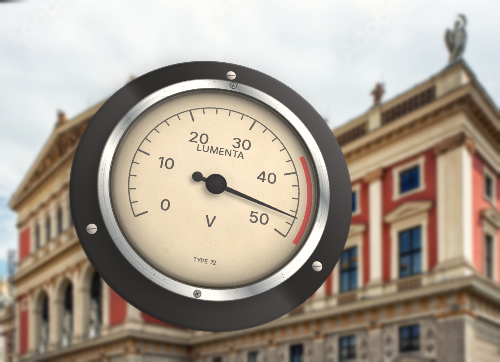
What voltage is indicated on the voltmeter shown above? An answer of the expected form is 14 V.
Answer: 47 V
